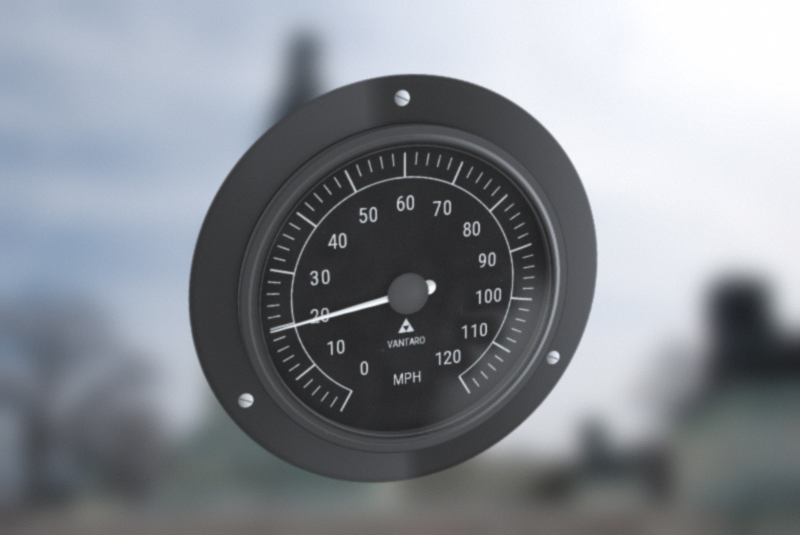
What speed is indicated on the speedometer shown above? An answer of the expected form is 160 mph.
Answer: 20 mph
